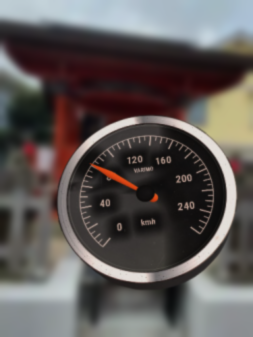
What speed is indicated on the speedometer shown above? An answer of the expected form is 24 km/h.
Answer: 80 km/h
